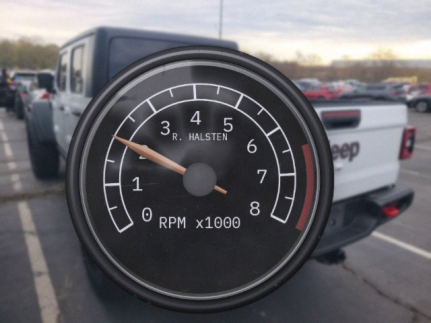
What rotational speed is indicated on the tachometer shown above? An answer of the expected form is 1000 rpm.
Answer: 2000 rpm
